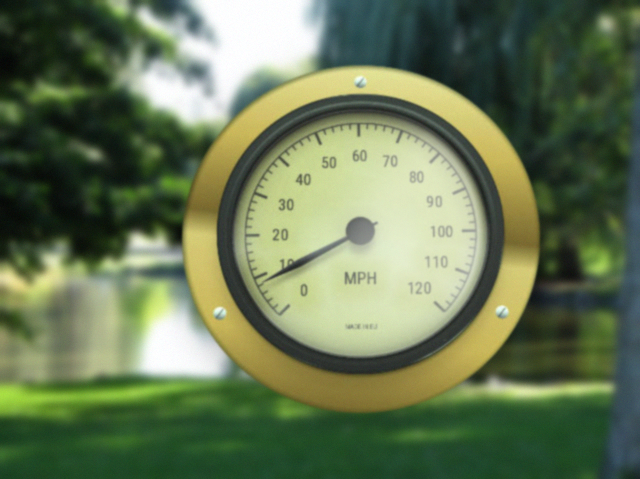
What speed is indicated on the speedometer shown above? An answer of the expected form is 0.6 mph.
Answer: 8 mph
